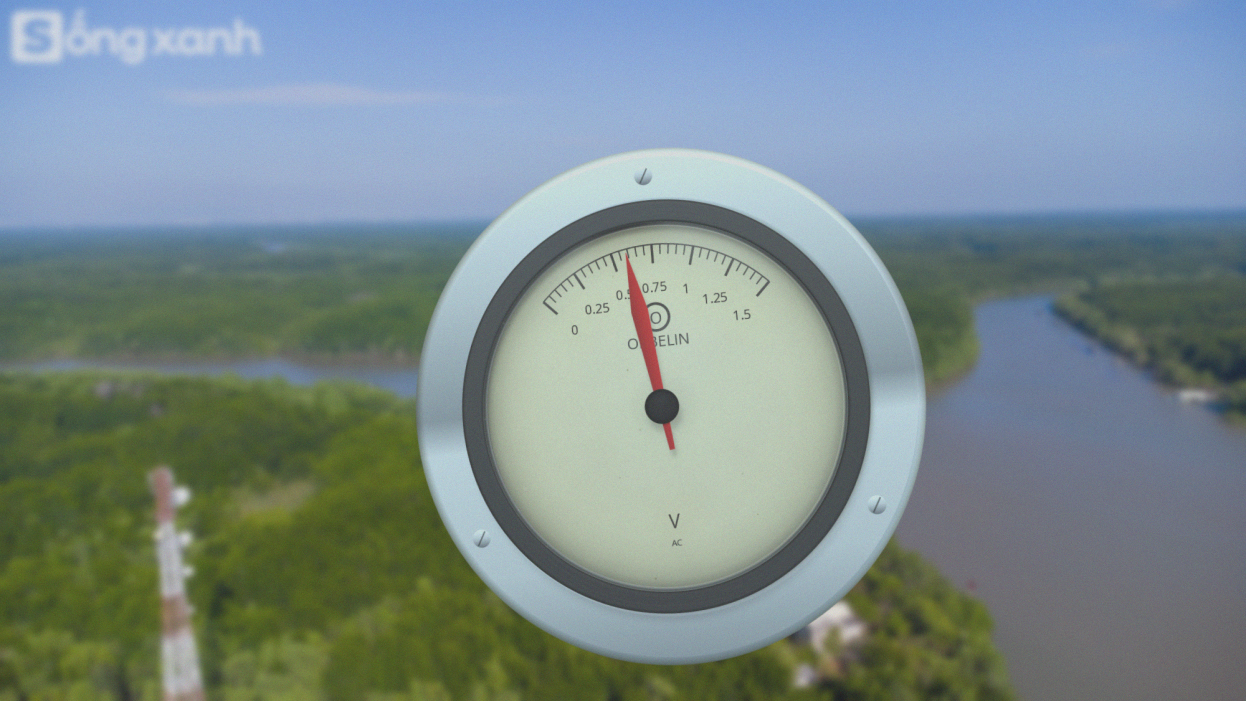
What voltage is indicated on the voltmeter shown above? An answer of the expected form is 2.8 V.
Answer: 0.6 V
